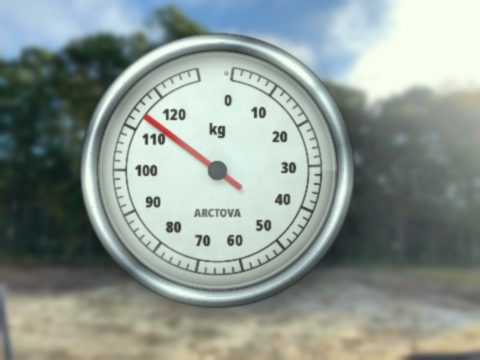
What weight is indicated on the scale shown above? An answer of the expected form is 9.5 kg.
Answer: 114 kg
